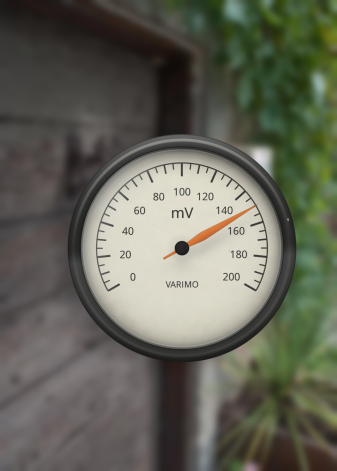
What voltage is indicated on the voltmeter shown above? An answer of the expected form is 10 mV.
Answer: 150 mV
